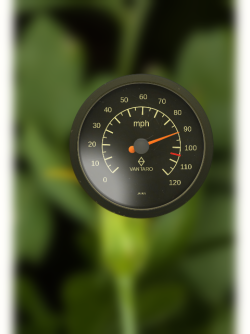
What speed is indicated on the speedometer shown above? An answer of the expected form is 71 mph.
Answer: 90 mph
